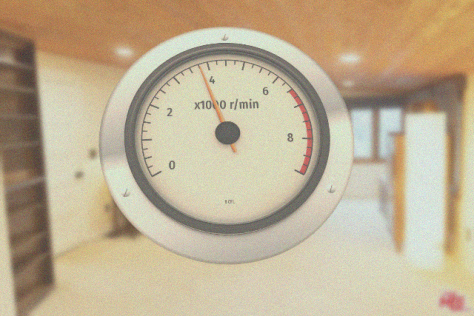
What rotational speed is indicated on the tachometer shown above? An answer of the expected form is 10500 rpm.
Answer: 3750 rpm
